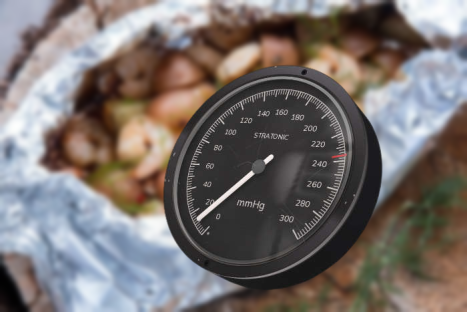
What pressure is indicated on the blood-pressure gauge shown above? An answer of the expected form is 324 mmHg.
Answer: 10 mmHg
